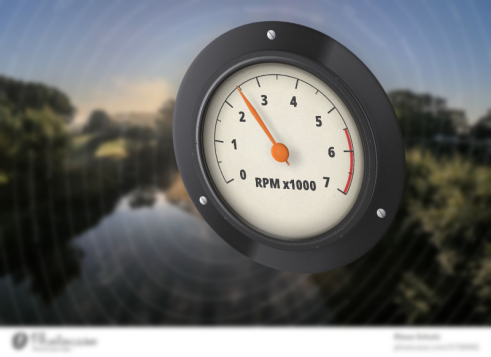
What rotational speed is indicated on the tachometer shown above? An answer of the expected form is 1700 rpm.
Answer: 2500 rpm
